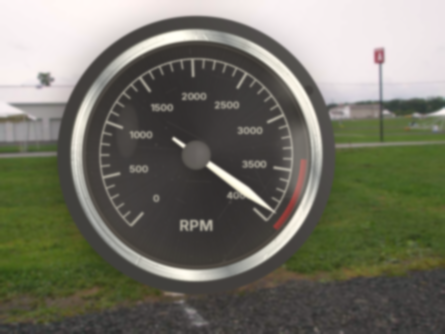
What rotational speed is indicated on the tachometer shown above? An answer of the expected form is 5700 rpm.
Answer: 3900 rpm
